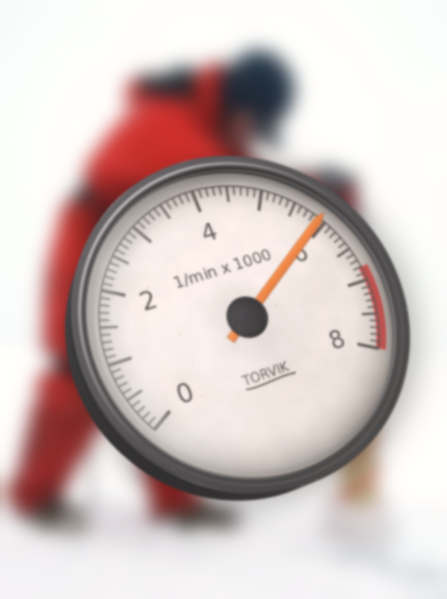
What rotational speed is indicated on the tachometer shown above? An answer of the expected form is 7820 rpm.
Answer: 5900 rpm
